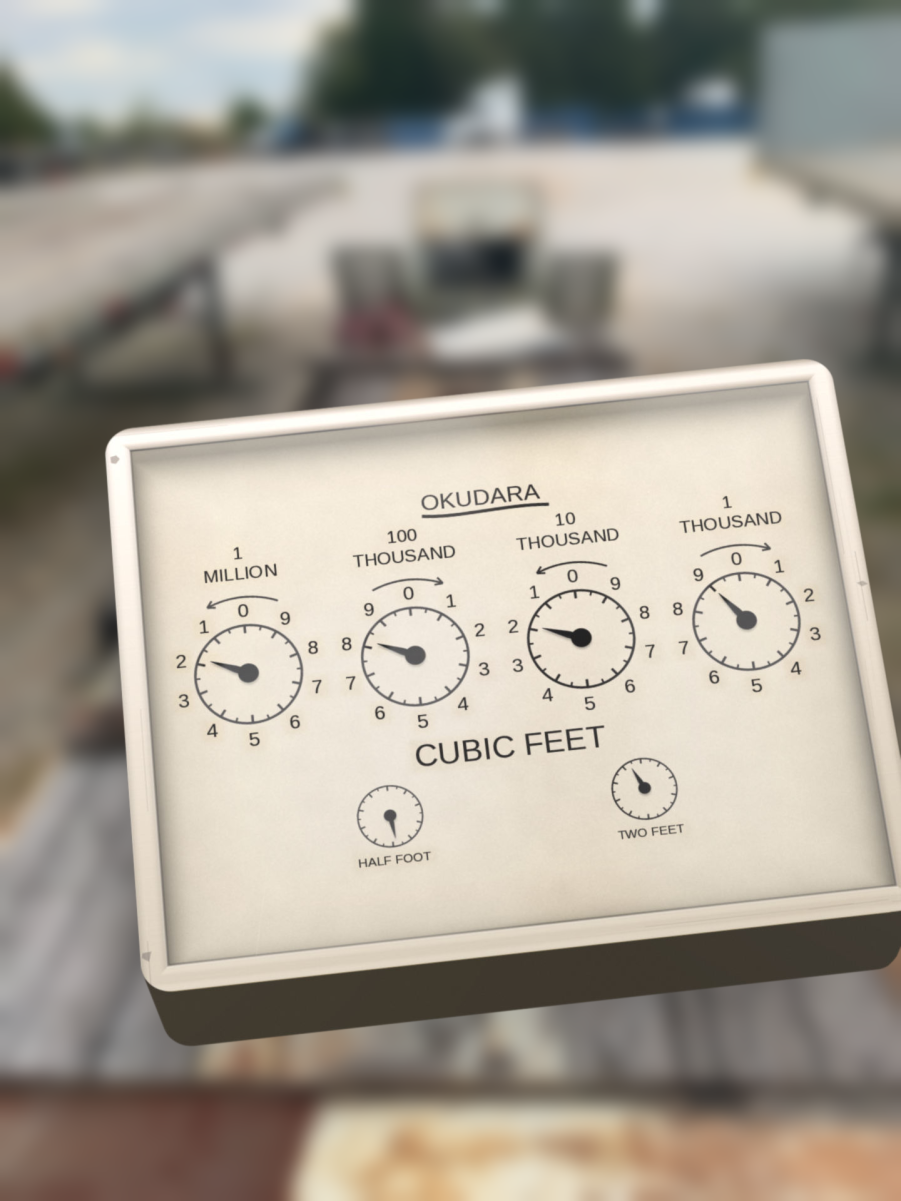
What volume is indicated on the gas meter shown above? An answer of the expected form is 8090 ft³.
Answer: 181900 ft³
